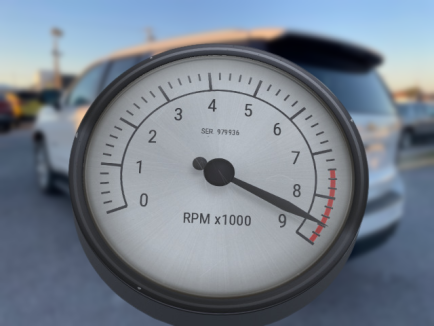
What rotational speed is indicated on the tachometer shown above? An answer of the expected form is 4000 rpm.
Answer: 8600 rpm
